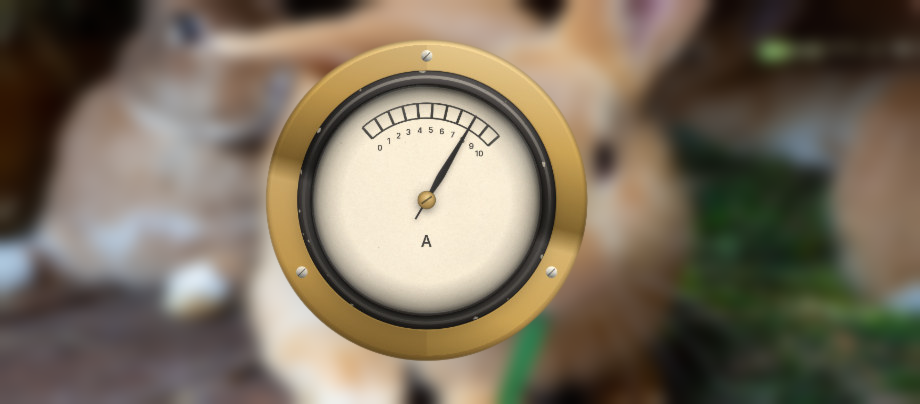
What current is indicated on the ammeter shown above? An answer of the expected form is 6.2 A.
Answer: 8 A
